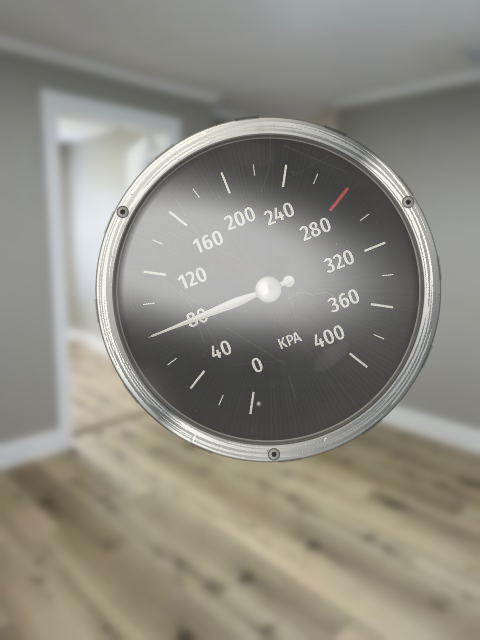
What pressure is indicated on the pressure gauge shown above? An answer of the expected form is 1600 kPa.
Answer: 80 kPa
